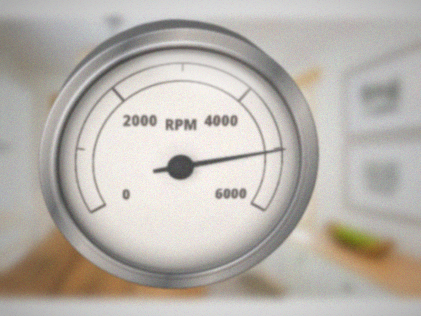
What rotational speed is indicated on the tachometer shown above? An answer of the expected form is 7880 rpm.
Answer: 5000 rpm
